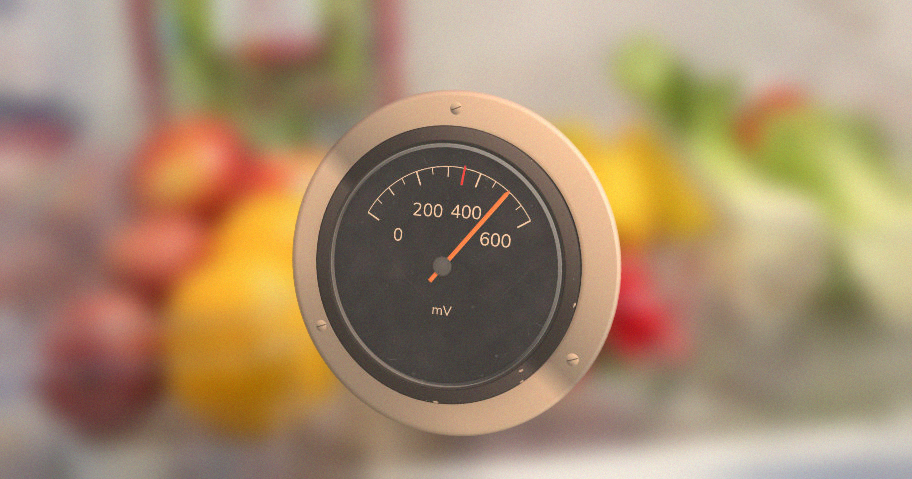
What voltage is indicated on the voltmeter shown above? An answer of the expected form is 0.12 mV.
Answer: 500 mV
